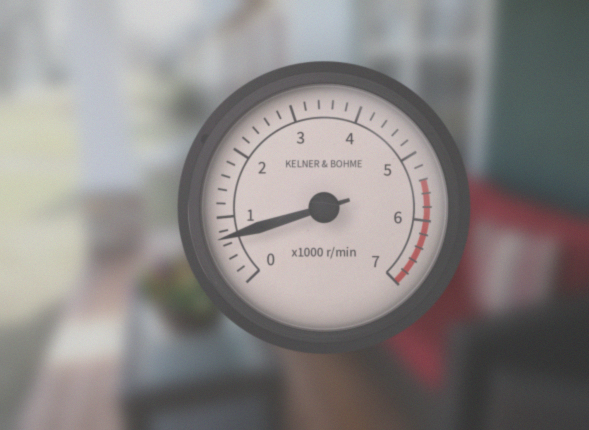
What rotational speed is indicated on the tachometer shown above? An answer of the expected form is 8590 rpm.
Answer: 700 rpm
